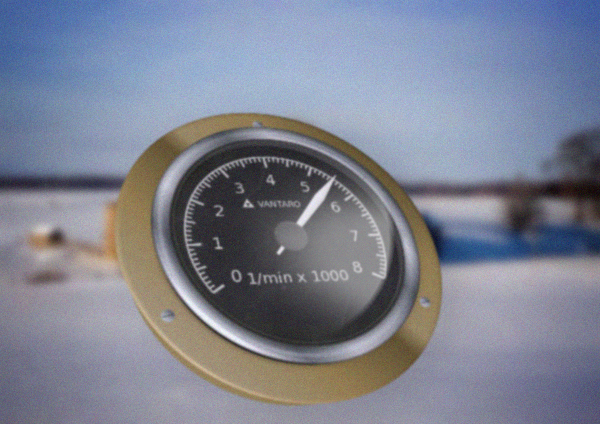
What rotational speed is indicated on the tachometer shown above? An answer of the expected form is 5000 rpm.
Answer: 5500 rpm
